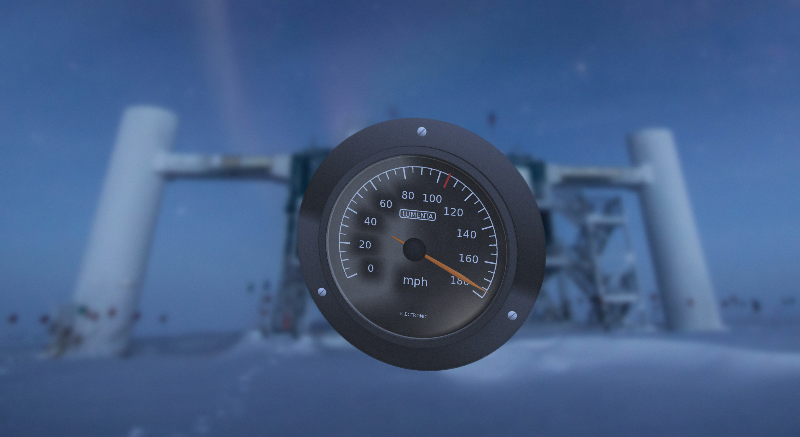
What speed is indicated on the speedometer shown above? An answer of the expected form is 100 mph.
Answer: 175 mph
